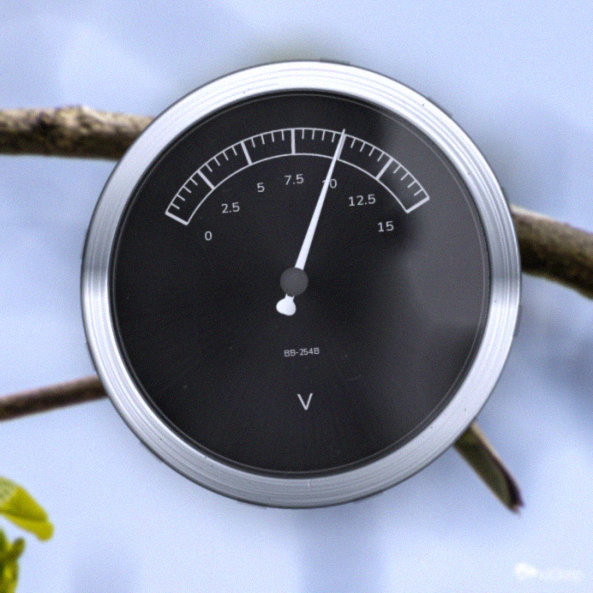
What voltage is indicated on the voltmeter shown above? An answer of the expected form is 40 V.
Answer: 10 V
